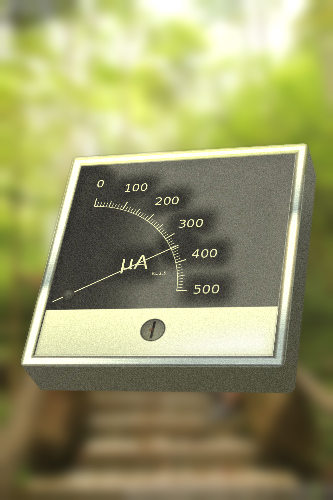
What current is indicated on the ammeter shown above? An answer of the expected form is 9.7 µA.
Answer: 350 µA
